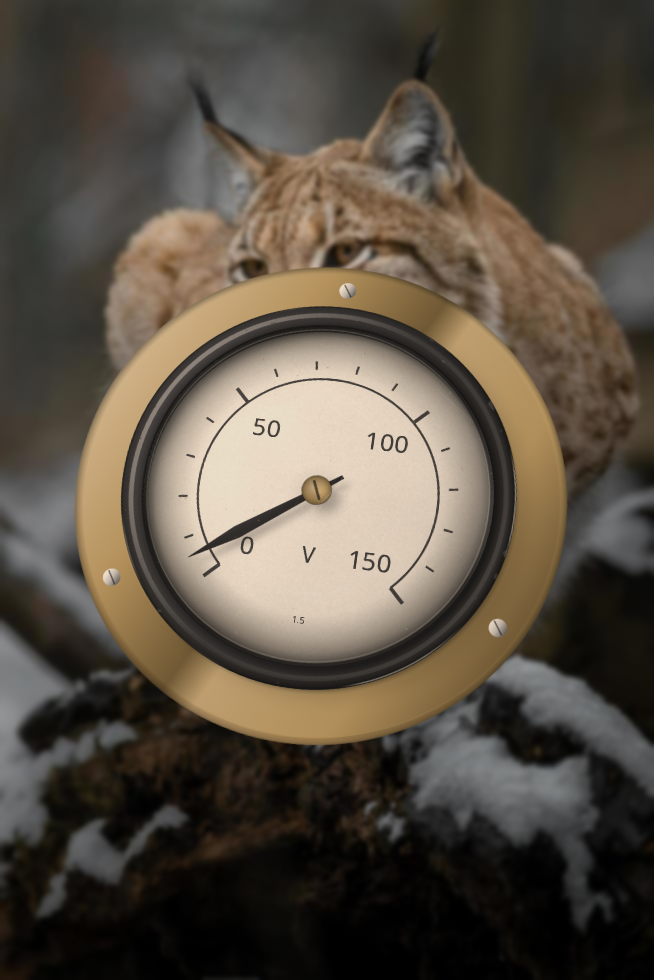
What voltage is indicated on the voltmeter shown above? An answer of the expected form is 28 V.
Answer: 5 V
